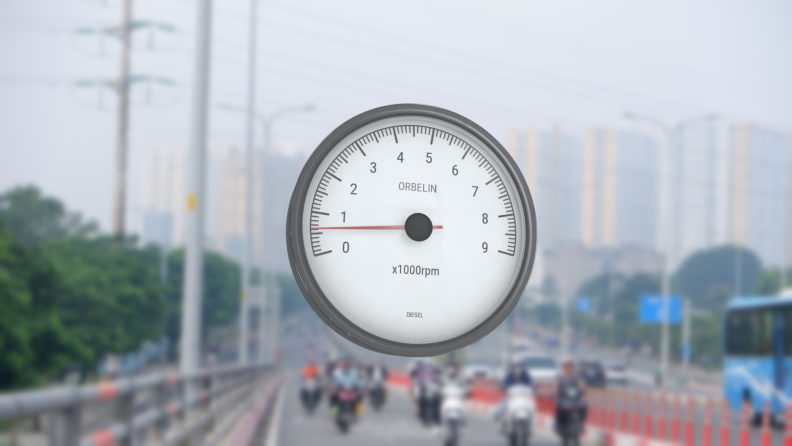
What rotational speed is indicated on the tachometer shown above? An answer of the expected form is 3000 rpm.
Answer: 600 rpm
